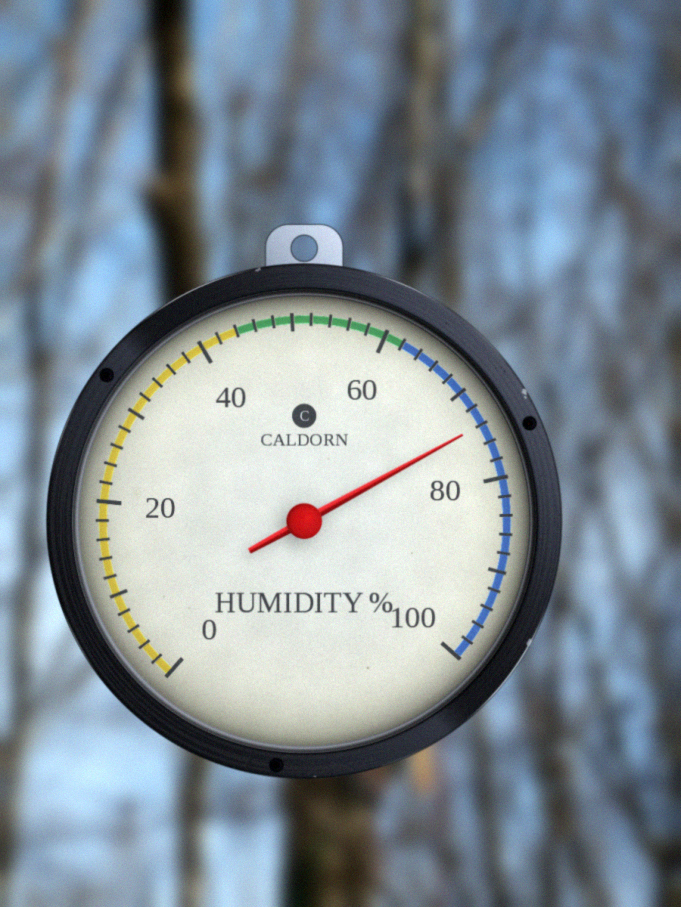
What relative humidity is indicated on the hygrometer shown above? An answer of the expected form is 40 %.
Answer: 74 %
